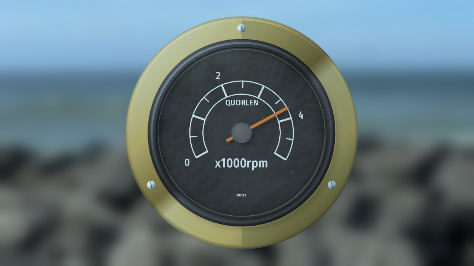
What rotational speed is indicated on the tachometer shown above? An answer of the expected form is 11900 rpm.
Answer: 3750 rpm
